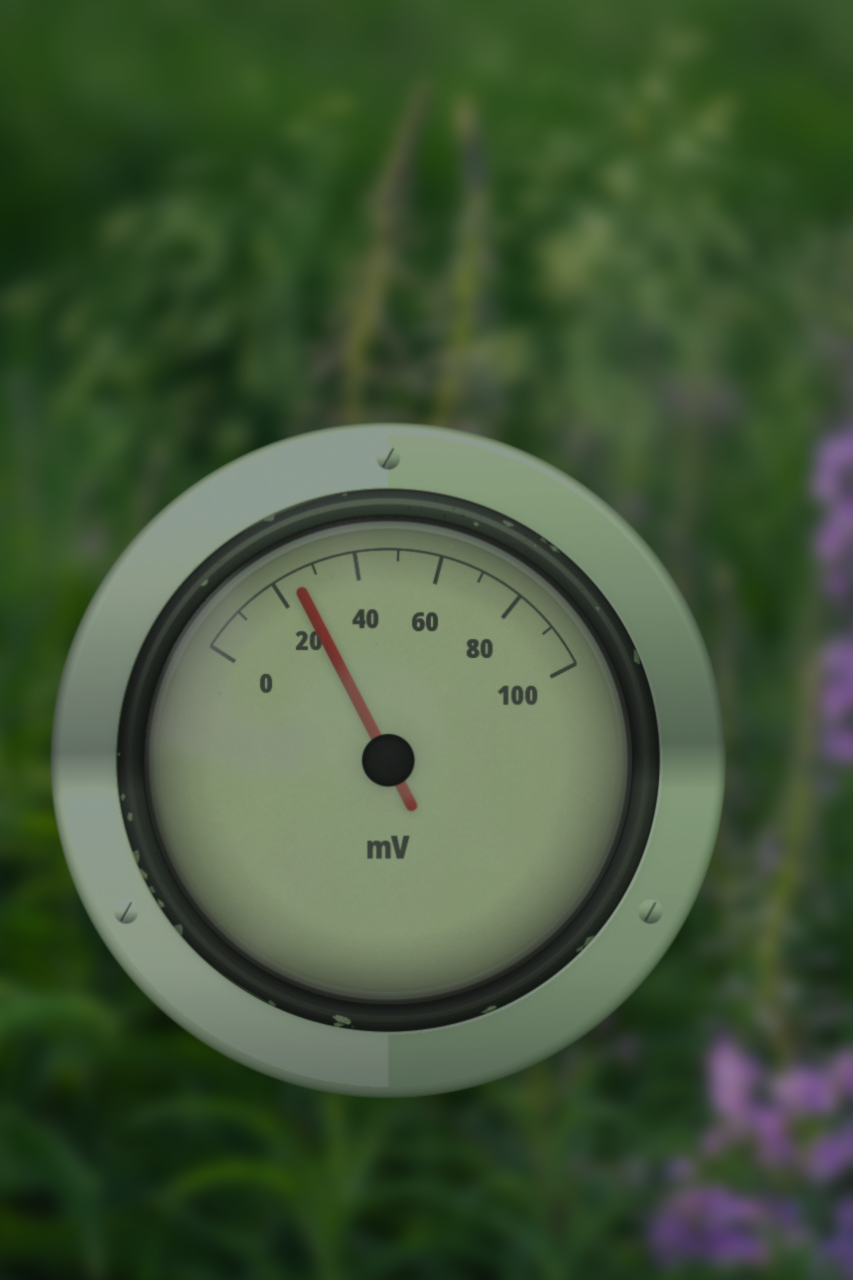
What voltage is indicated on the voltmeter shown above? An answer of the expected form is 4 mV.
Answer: 25 mV
